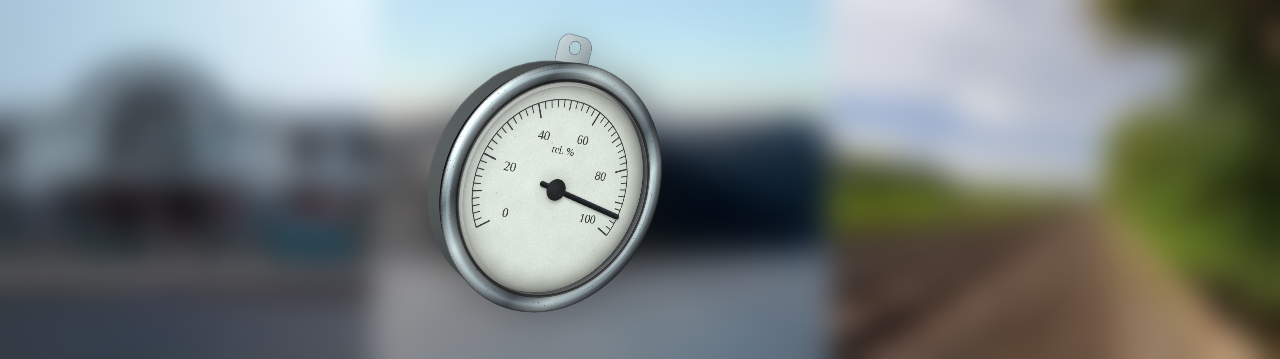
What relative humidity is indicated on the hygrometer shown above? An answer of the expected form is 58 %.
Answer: 94 %
